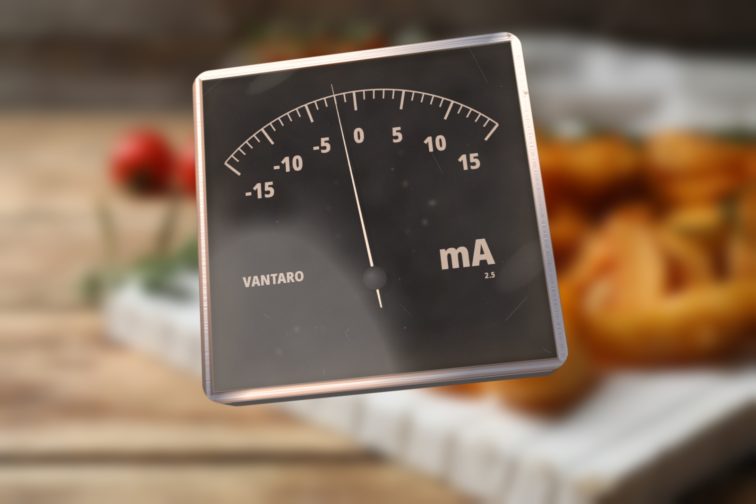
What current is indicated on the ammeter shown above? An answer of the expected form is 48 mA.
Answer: -2 mA
